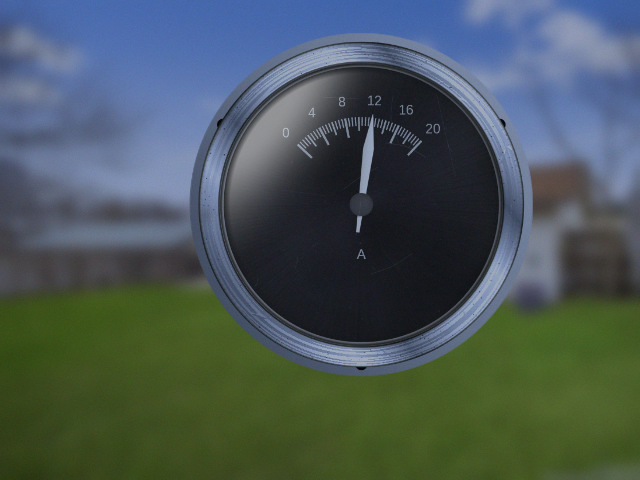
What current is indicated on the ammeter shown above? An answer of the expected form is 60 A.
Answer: 12 A
